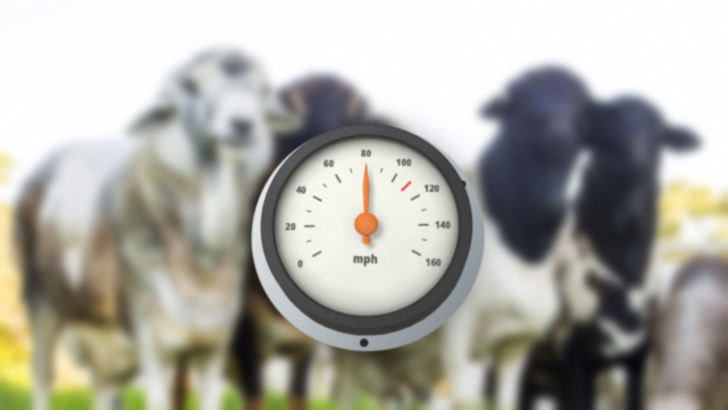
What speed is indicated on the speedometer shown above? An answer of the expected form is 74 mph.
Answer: 80 mph
